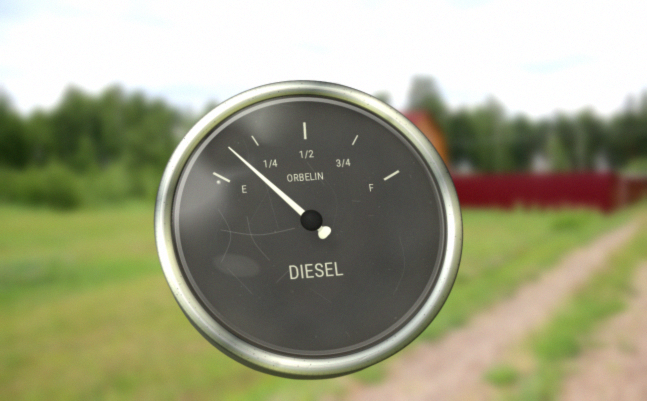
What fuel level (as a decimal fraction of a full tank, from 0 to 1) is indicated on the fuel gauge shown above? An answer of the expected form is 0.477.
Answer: 0.125
